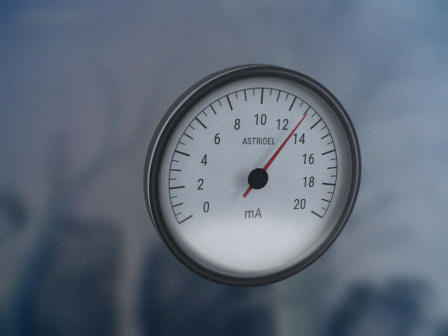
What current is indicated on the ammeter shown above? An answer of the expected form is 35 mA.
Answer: 13 mA
